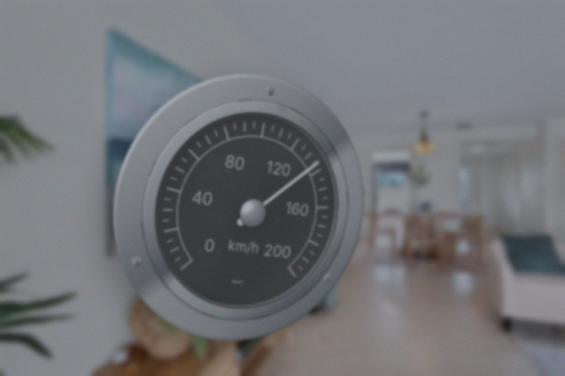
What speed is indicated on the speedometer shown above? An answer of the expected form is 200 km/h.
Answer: 135 km/h
